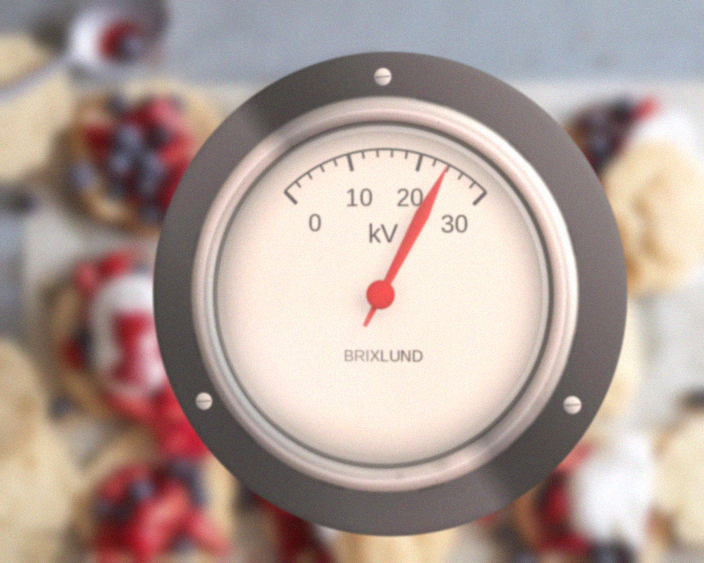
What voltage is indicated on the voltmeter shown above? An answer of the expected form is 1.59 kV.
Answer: 24 kV
